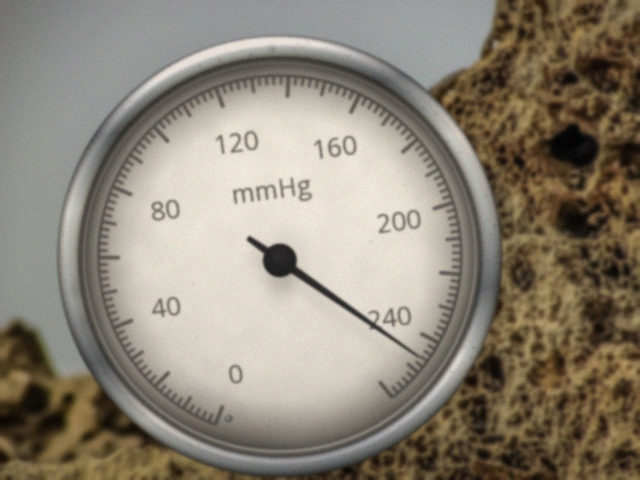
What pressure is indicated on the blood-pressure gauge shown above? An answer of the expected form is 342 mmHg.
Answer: 246 mmHg
